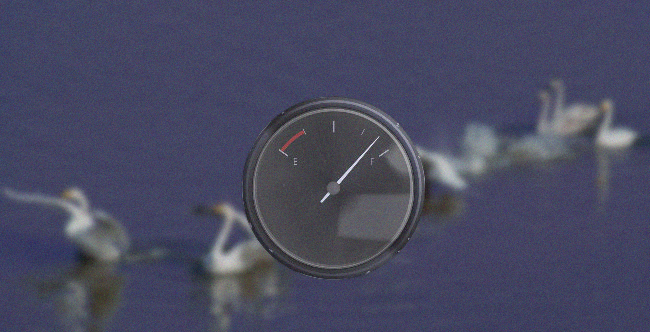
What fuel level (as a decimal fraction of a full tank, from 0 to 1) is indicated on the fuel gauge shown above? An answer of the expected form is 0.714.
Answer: 0.875
